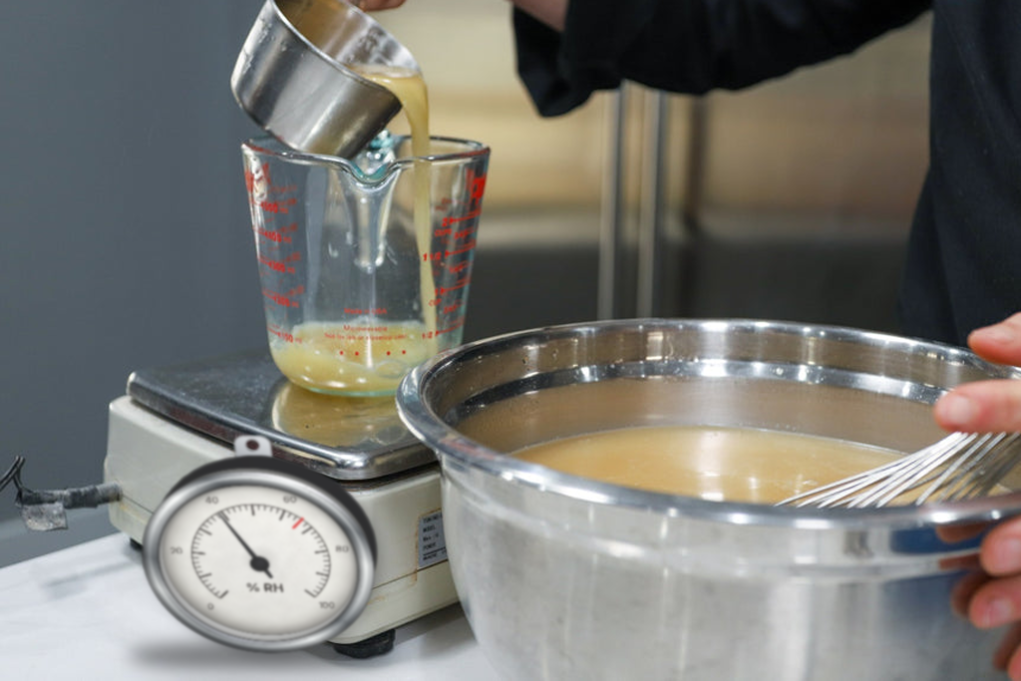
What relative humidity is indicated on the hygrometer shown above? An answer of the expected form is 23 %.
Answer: 40 %
